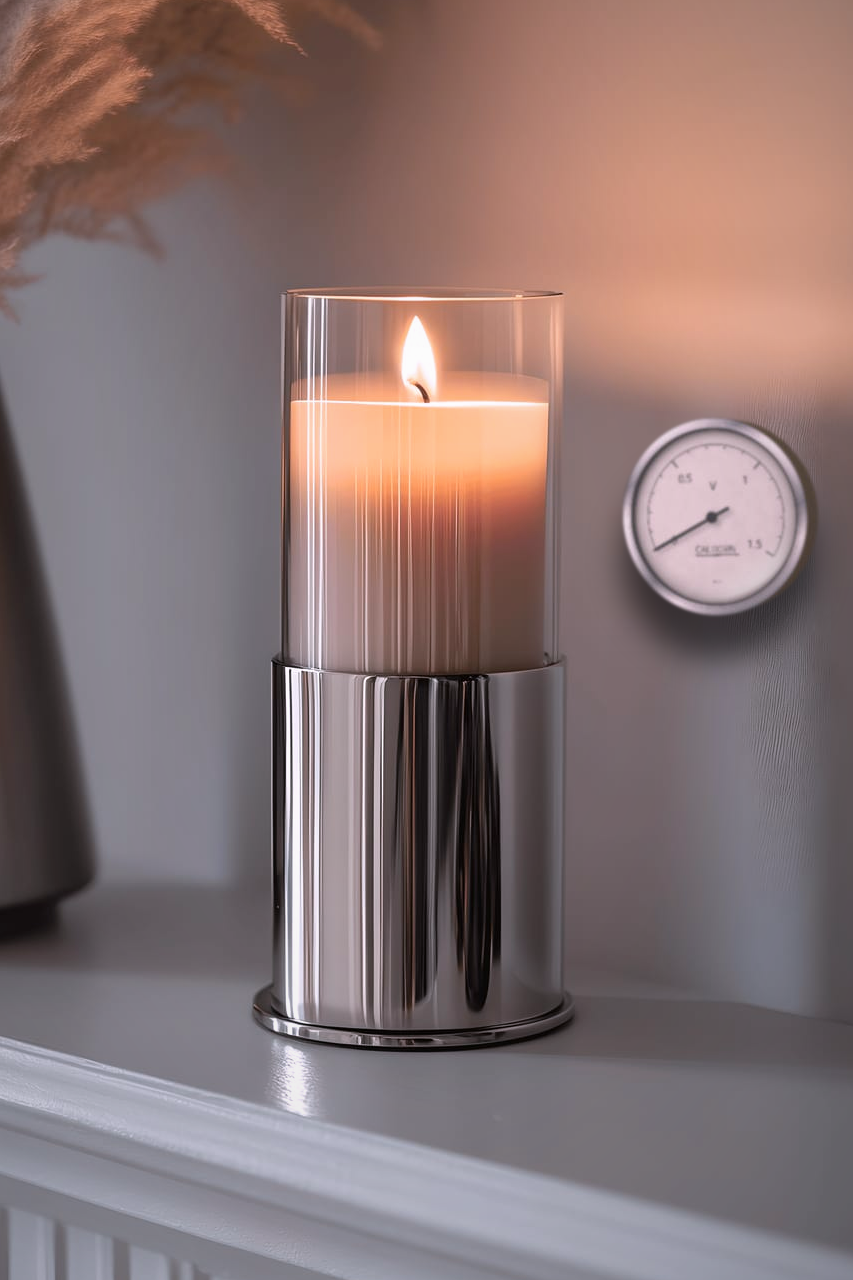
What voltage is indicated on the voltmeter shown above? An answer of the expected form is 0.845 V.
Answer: 0 V
